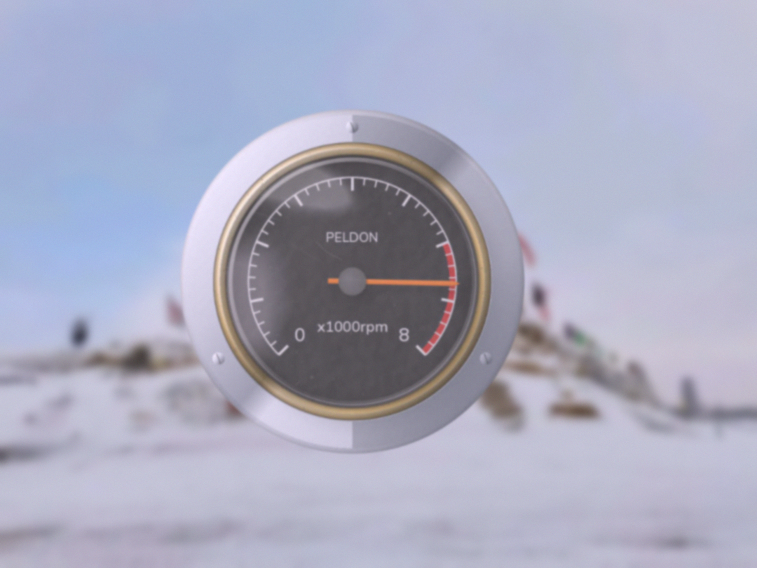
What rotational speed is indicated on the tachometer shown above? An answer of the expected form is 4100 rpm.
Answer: 6700 rpm
